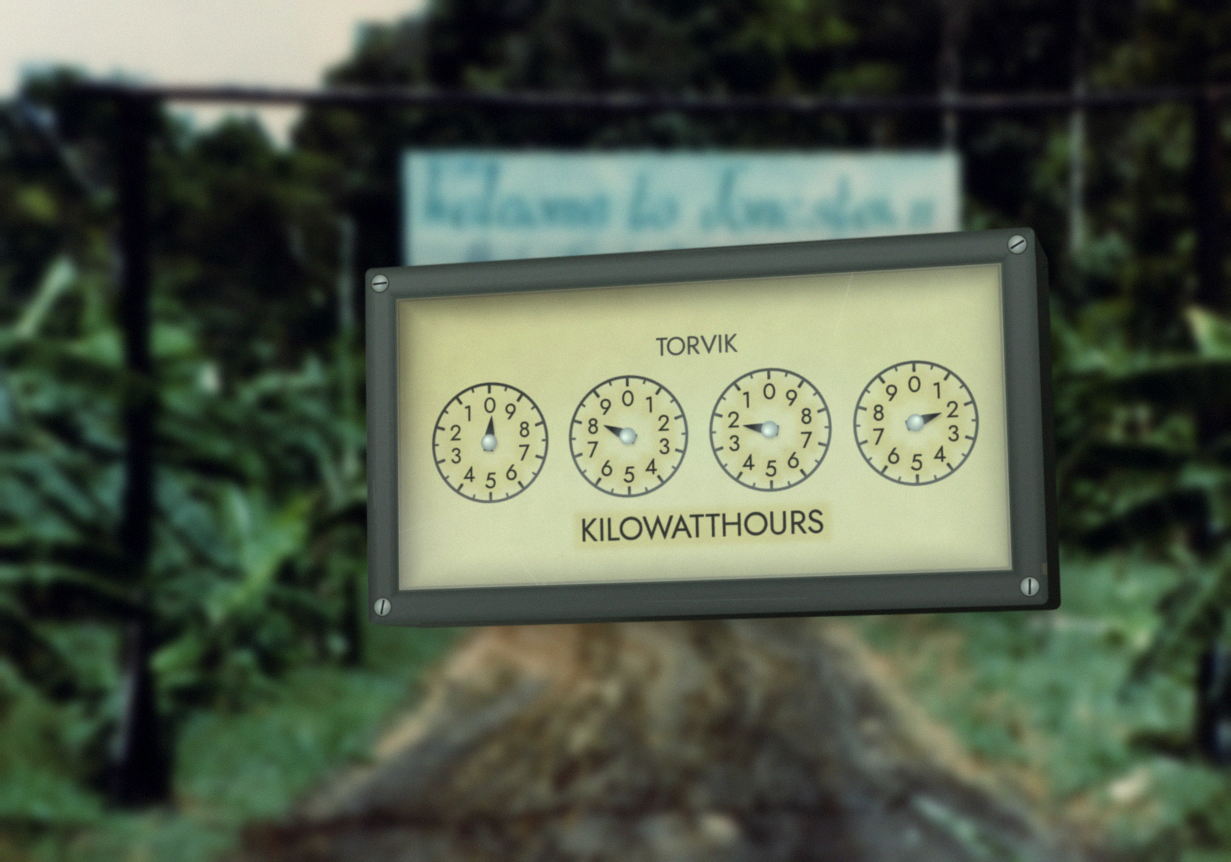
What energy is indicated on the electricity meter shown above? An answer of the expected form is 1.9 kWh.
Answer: 9822 kWh
